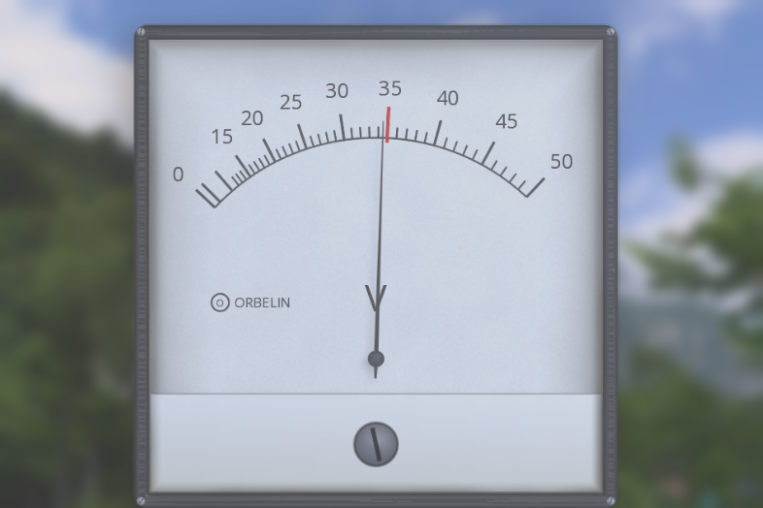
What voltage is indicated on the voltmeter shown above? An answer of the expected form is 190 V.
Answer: 34.5 V
